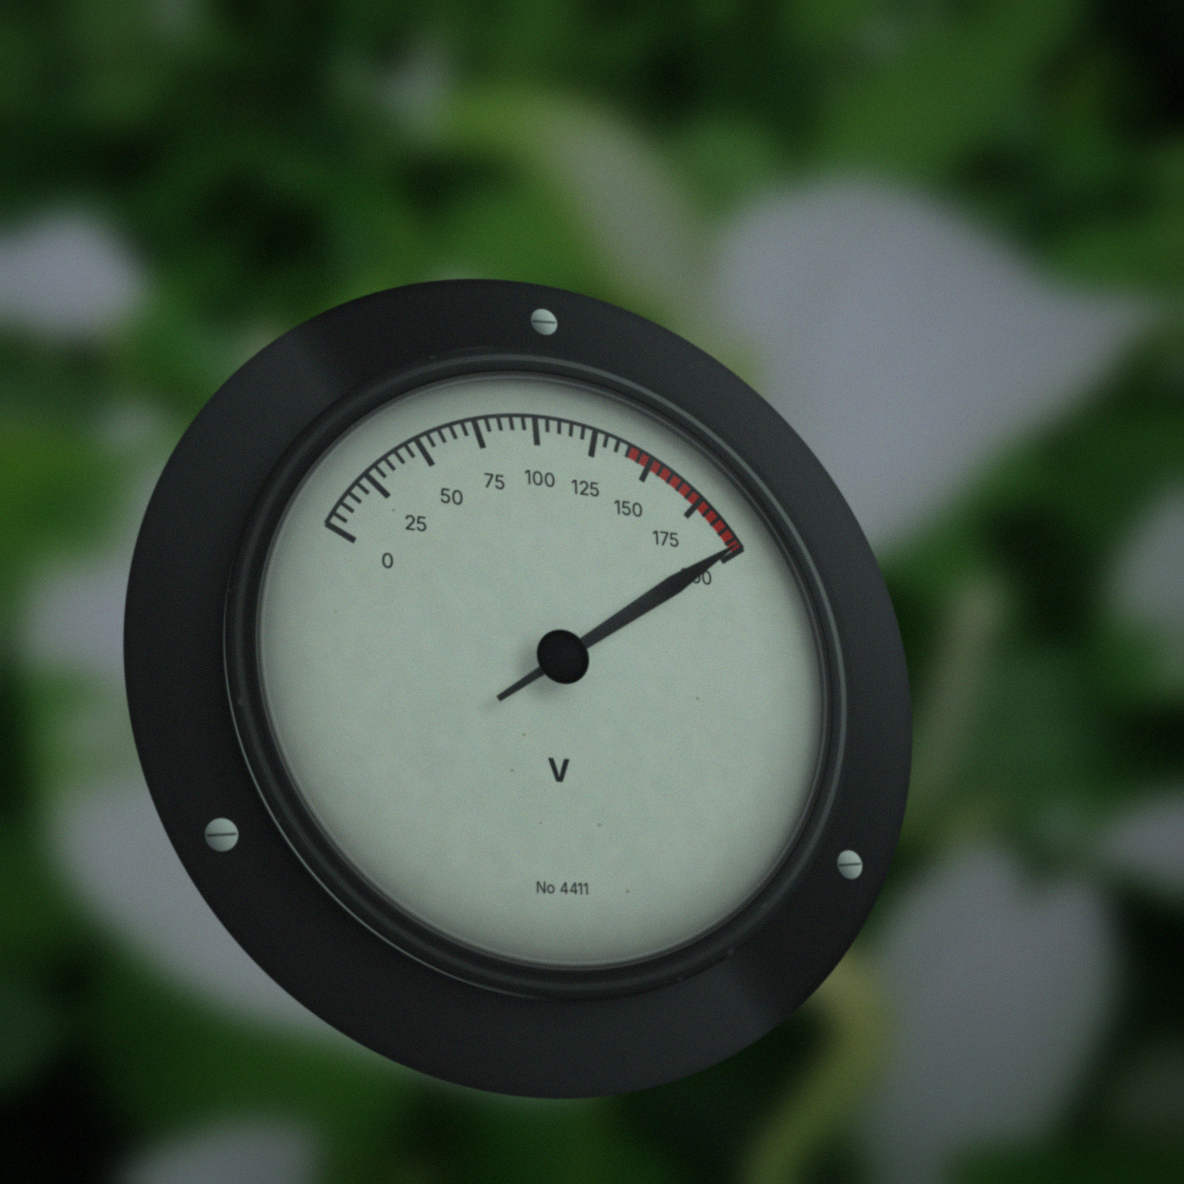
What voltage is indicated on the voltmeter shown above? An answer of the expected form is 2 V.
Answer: 197.5 V
